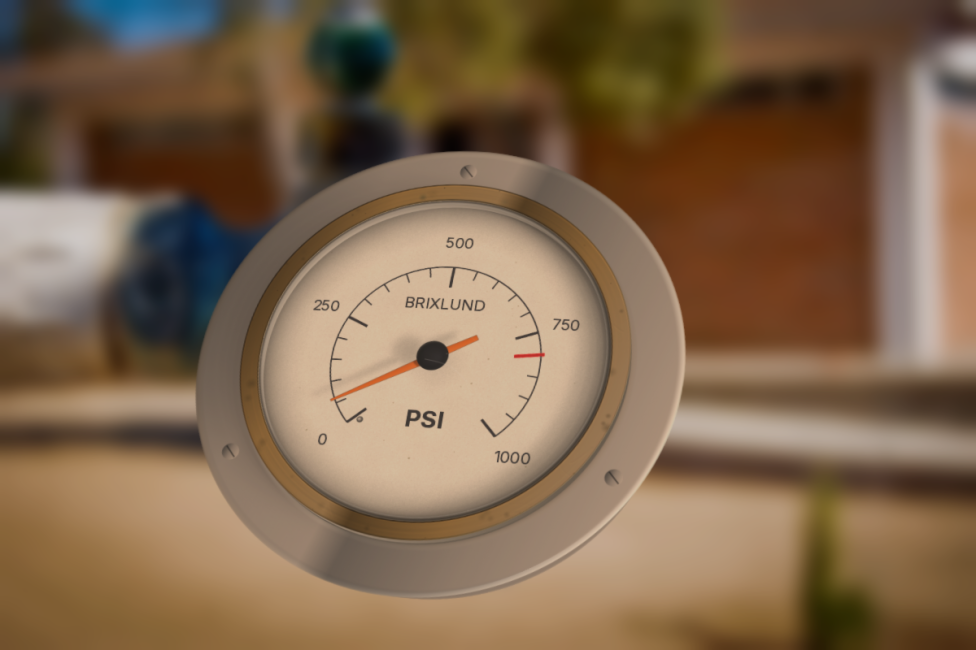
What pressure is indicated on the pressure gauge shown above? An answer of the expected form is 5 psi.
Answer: 50 psi
